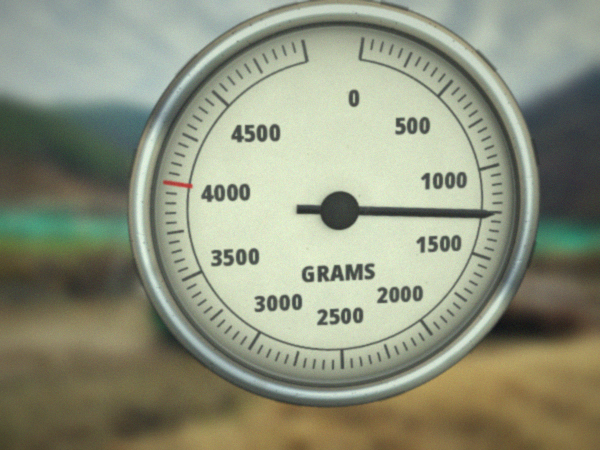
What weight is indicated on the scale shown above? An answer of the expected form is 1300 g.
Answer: 1250 g
